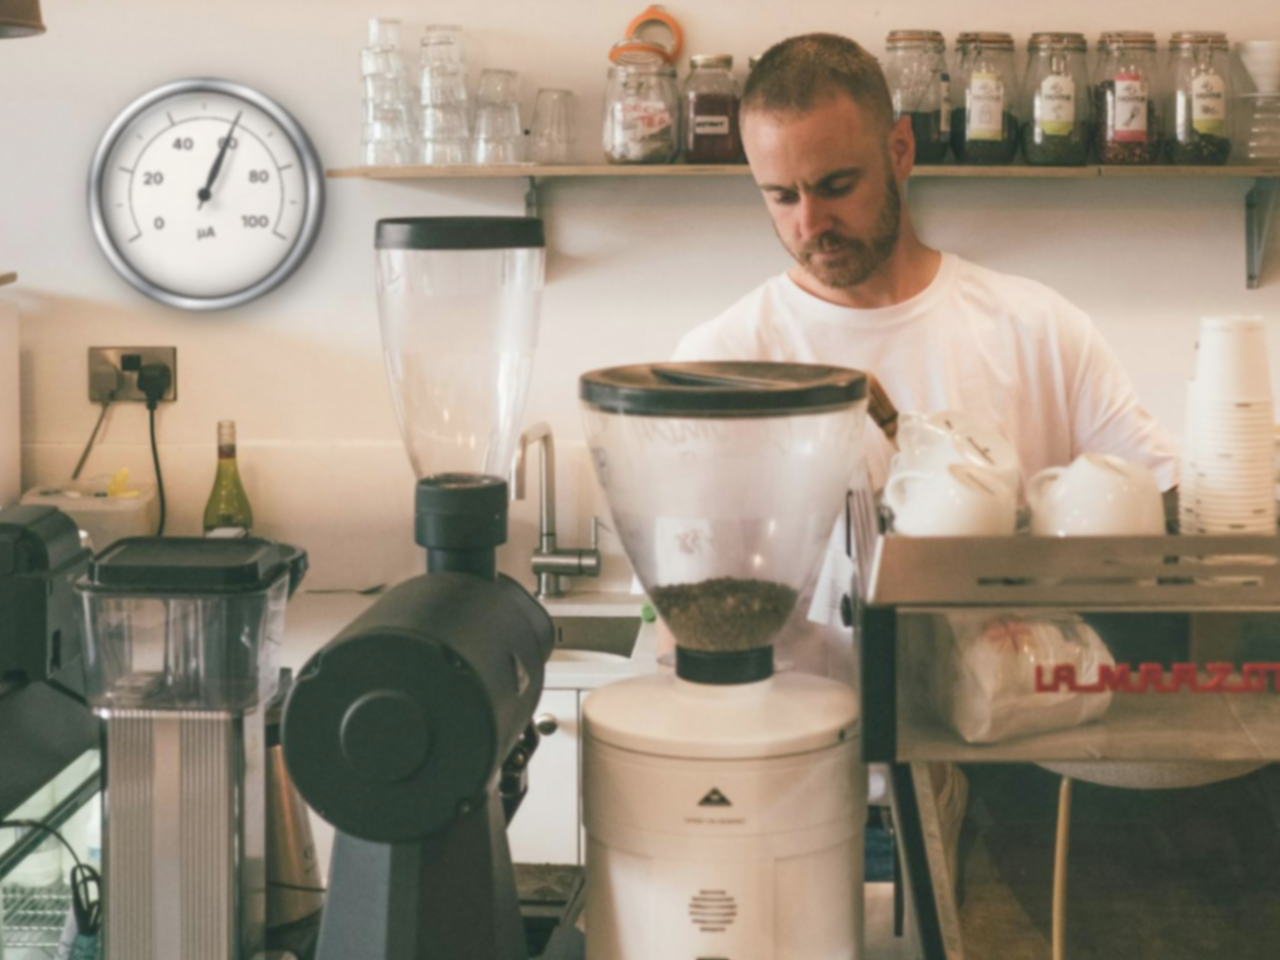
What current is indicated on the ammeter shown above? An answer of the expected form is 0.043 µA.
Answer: 60 µA
